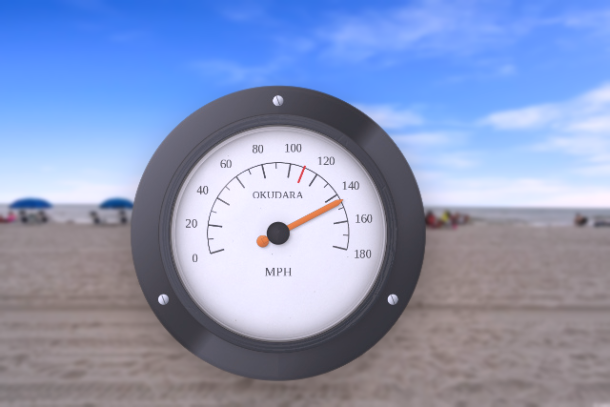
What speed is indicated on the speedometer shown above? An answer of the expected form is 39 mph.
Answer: 145 mph
